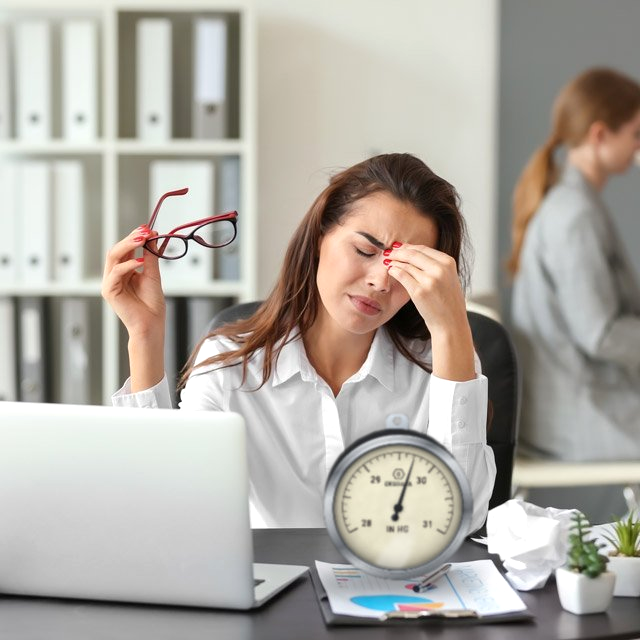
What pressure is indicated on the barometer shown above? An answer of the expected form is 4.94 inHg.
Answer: 29.7 inHg
